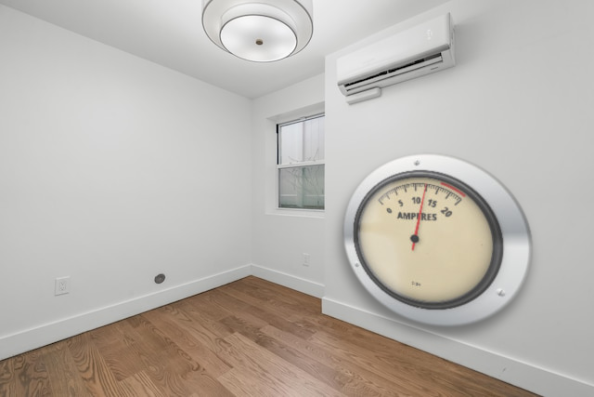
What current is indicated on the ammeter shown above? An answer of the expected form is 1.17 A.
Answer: 12.5 A
